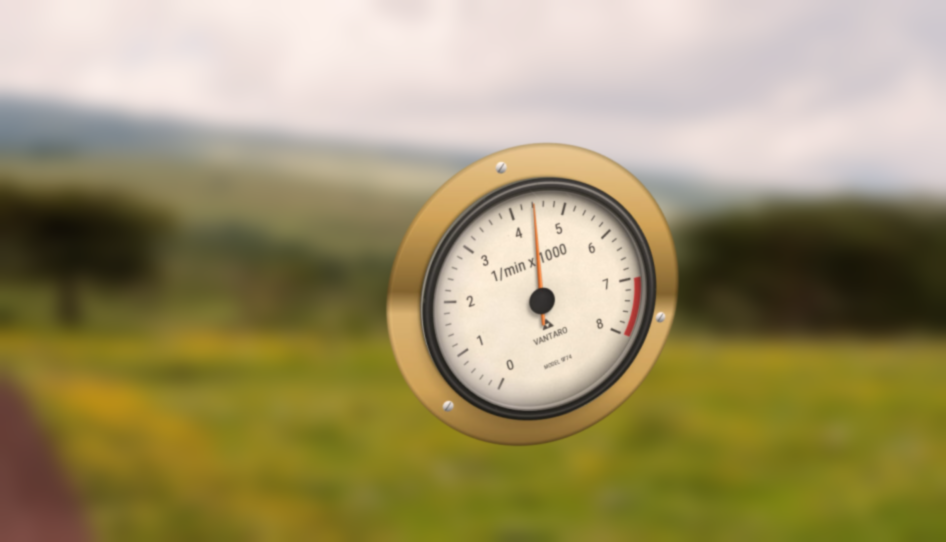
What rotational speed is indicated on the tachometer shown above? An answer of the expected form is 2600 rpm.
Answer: 4400 rpm
